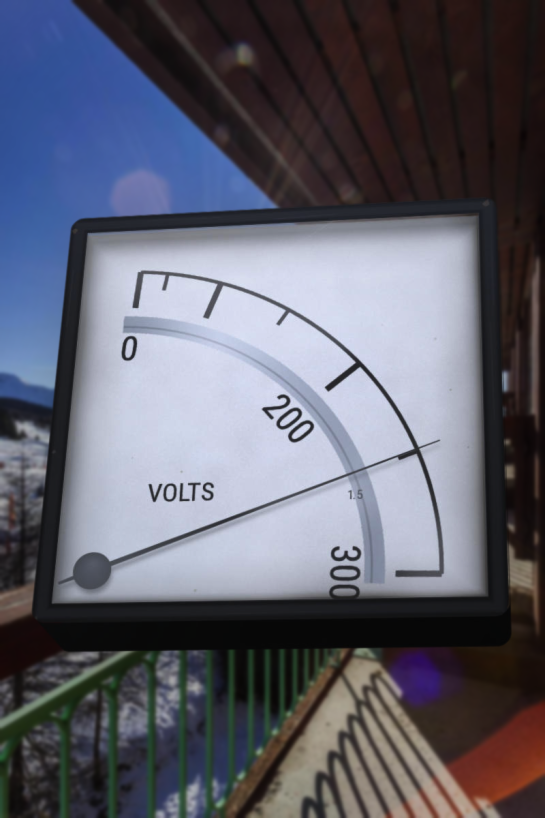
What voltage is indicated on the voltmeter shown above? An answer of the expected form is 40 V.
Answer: 250 V
